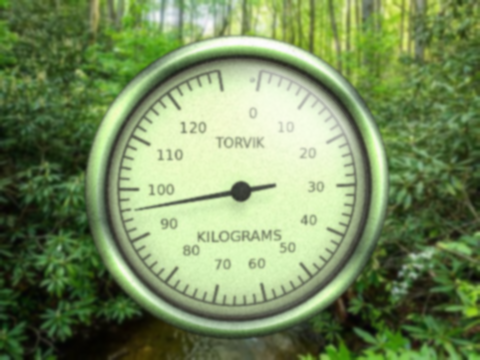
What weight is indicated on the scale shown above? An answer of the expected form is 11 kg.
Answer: 96 kg
